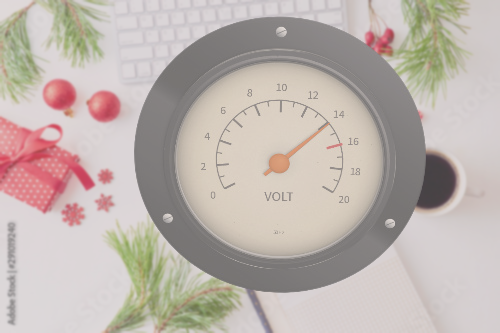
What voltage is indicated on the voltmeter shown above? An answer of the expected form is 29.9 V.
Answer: 14 V
